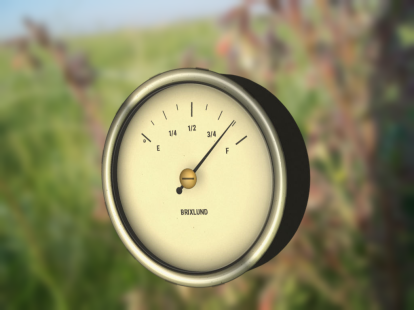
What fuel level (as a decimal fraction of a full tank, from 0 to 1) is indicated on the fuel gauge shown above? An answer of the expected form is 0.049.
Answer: 0.875
